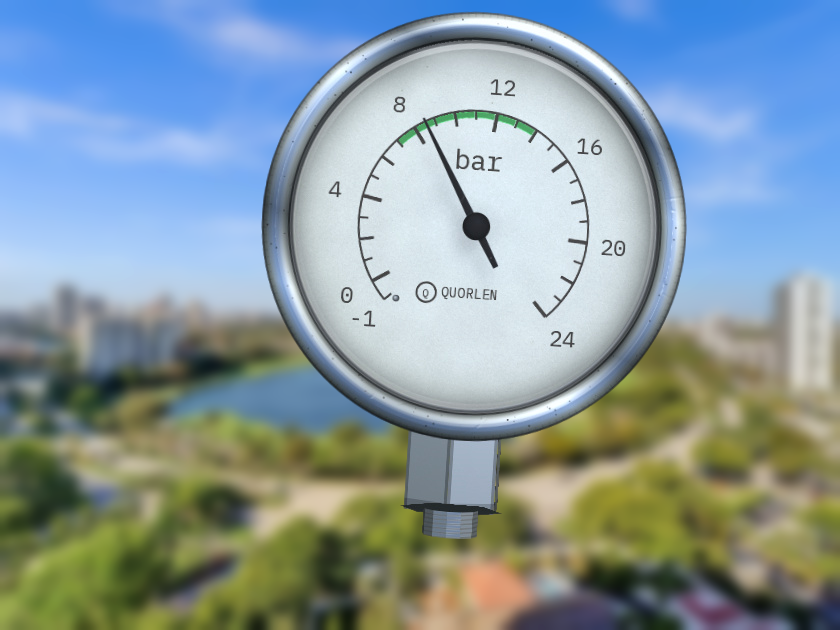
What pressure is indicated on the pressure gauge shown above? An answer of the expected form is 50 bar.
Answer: 8.5 bar
